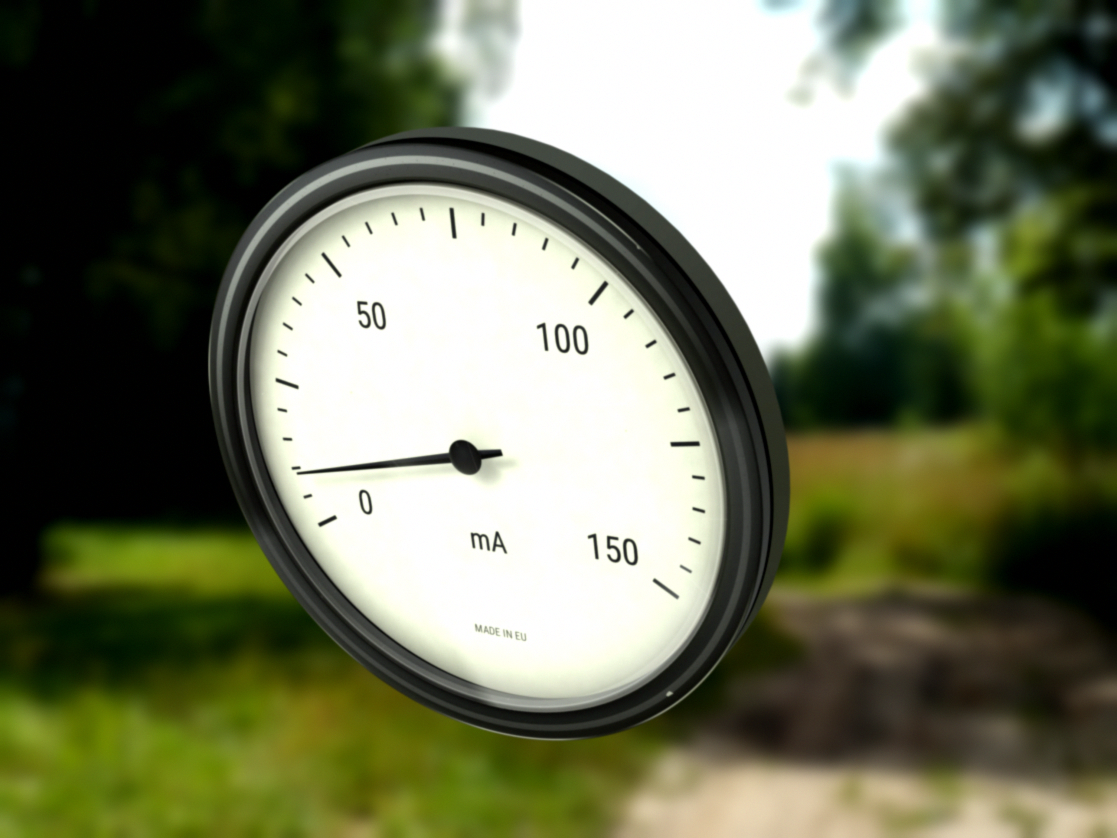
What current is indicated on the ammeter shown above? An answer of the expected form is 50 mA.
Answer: 10 mA
